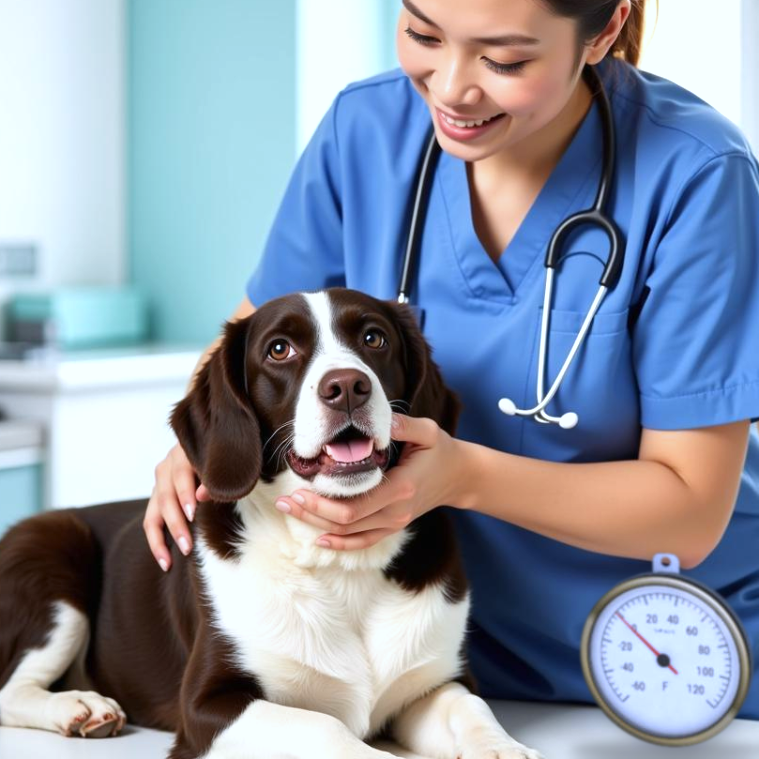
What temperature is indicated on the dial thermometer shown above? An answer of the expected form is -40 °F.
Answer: 0 °F
